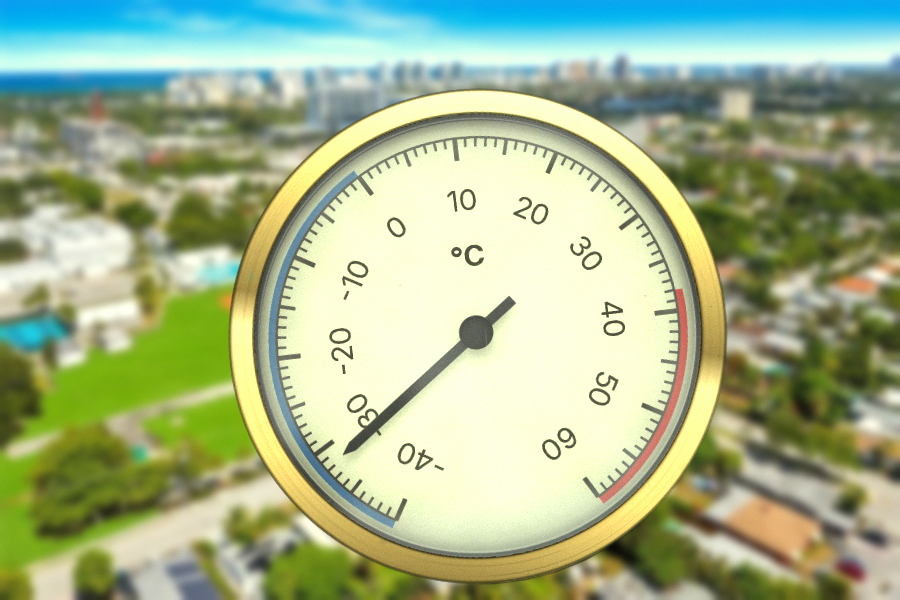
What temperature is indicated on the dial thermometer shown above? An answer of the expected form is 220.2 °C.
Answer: -32 °C
